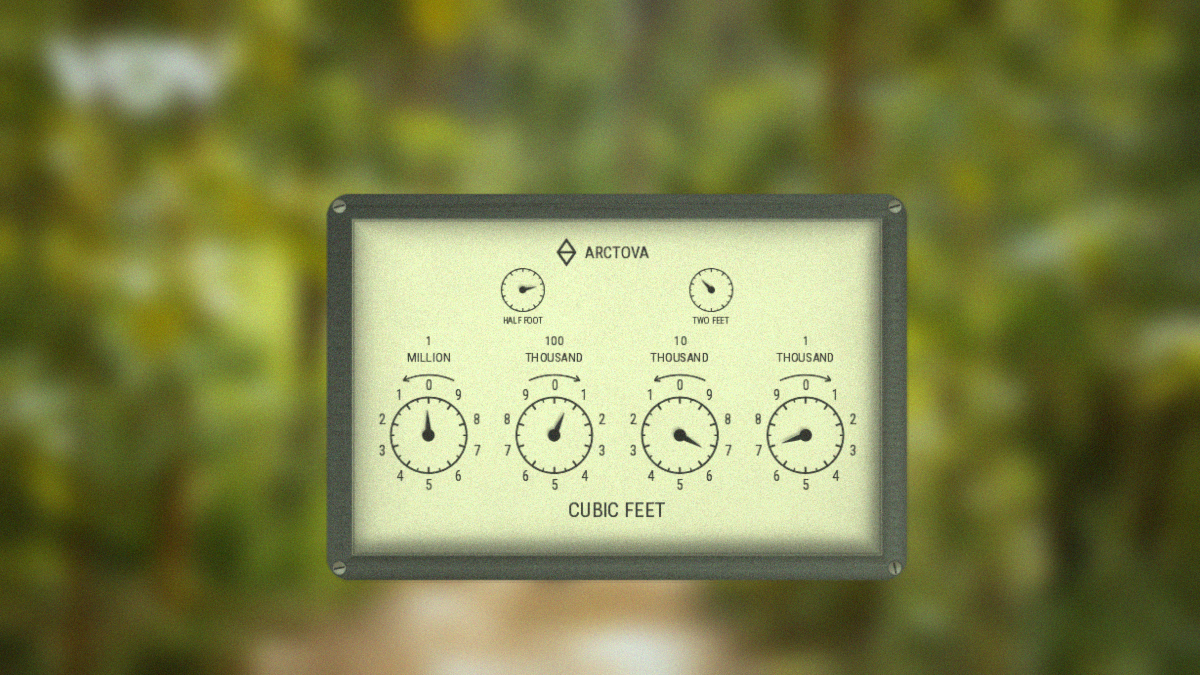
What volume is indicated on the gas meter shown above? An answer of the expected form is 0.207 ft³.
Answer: 6700 ft³
